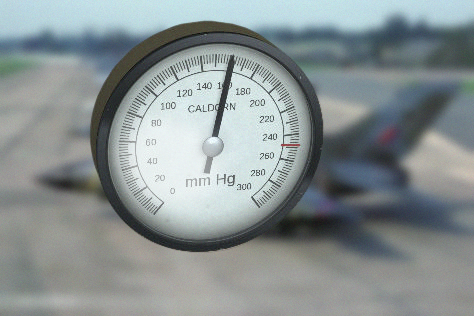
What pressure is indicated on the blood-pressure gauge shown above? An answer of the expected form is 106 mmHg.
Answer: 160 mmHg
